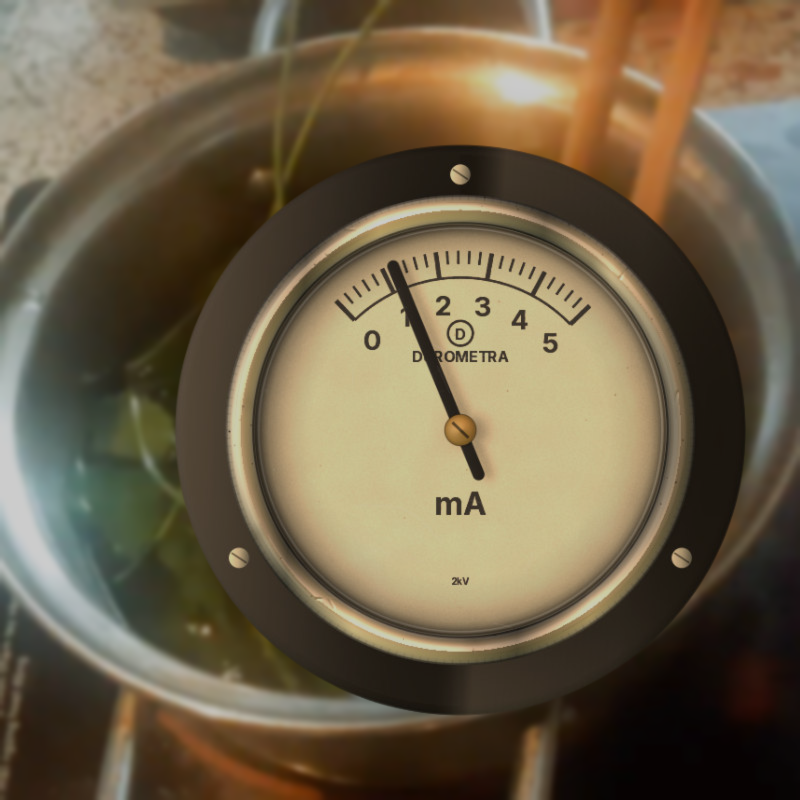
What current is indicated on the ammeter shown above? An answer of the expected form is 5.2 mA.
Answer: 1.2 mA
